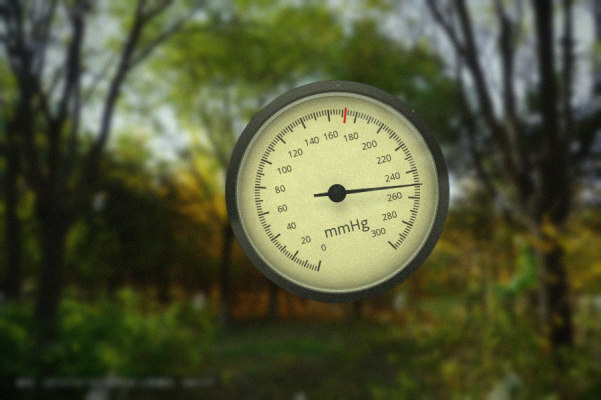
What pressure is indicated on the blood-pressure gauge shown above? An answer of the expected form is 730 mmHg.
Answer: 250 mmHg
